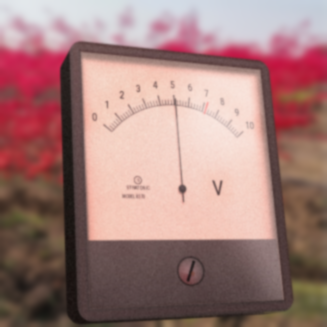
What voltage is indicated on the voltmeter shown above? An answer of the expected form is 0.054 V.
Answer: 5 V
